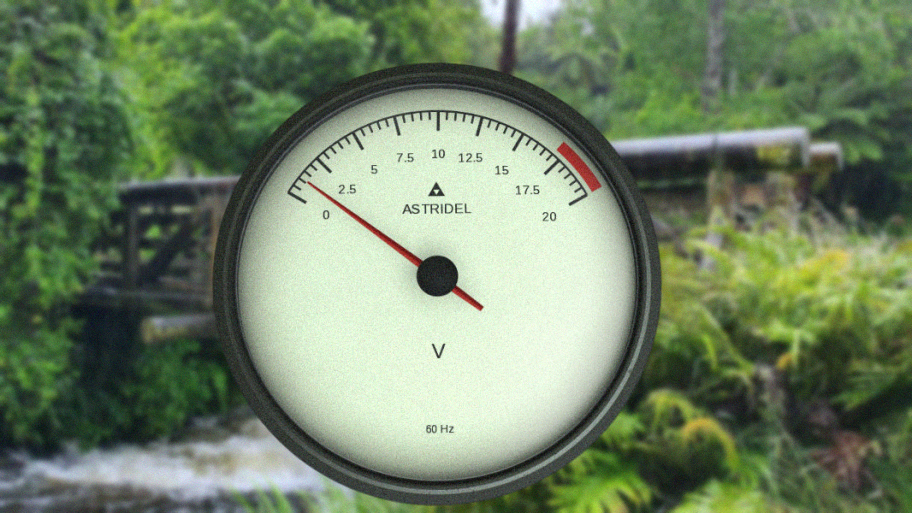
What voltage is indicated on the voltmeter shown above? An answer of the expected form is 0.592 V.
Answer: 1 V
